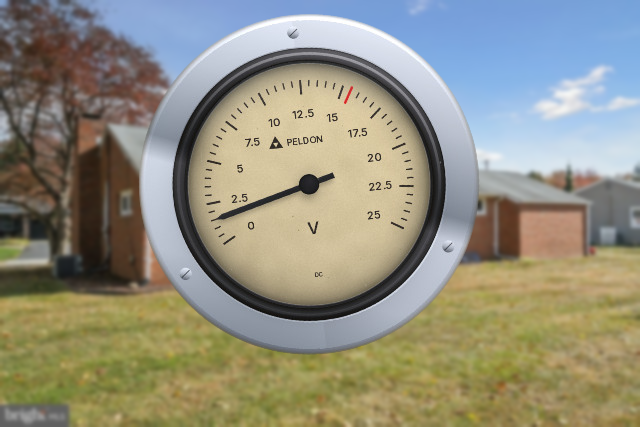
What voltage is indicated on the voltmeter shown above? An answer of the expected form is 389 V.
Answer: 1.5 V
